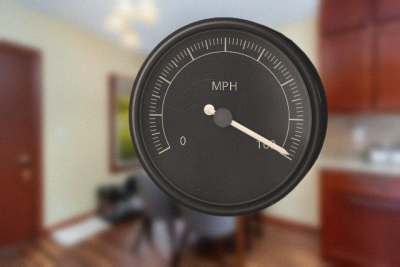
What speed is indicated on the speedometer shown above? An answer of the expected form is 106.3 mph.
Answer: 158 mph
